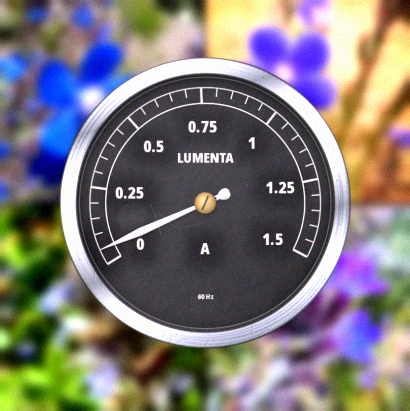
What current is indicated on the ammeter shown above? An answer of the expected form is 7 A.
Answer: 0.05 A
